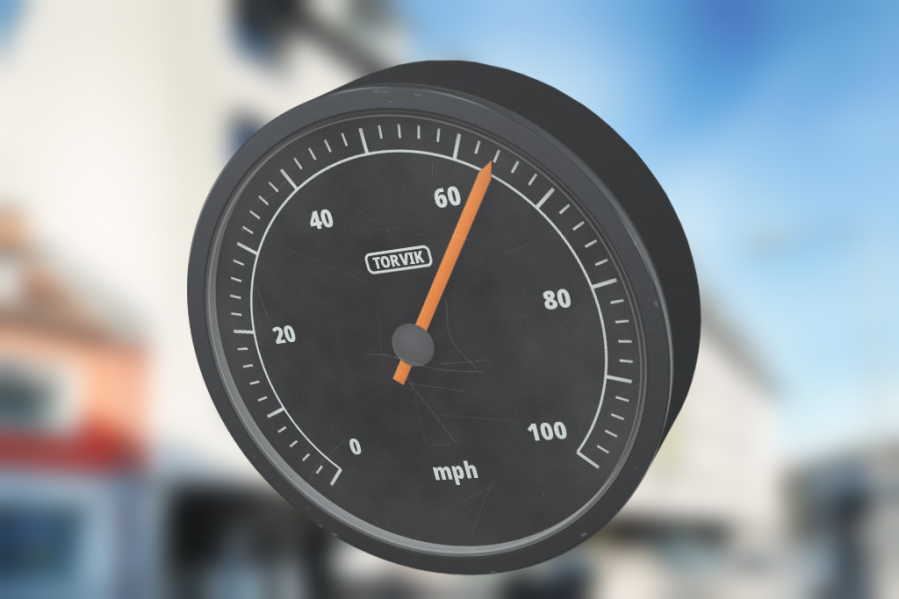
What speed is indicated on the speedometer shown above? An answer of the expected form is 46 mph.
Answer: 64 mph
